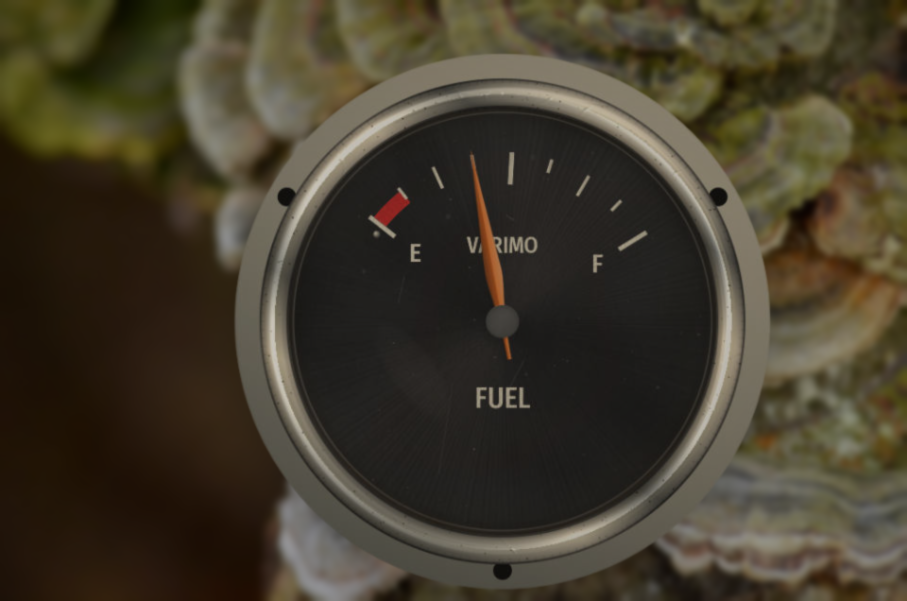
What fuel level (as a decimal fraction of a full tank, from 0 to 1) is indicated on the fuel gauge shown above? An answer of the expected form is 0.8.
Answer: 0.375
